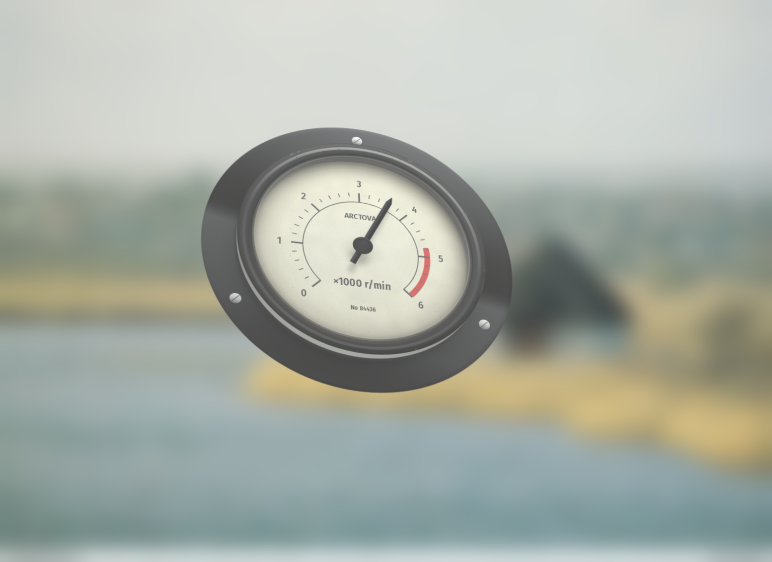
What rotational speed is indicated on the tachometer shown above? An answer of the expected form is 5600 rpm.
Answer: 3600 rpm
